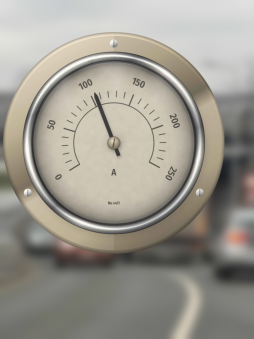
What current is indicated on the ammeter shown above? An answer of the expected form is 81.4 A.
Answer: 105 A
